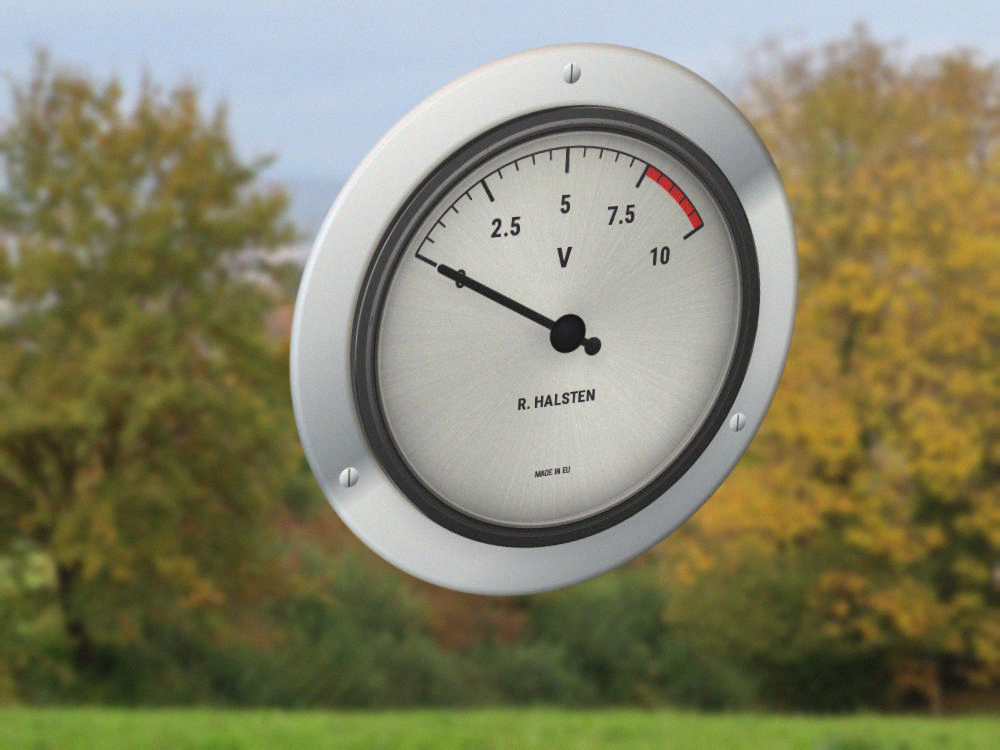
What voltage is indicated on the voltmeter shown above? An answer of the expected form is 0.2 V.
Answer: 0 V
